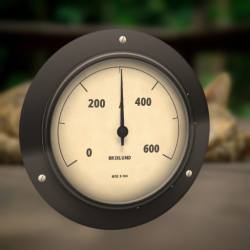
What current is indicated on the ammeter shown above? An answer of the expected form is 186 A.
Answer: 300 A
